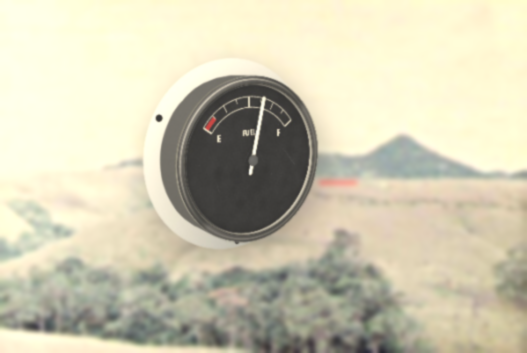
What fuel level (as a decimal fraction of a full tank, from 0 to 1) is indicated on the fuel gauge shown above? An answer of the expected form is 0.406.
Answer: 0.625
